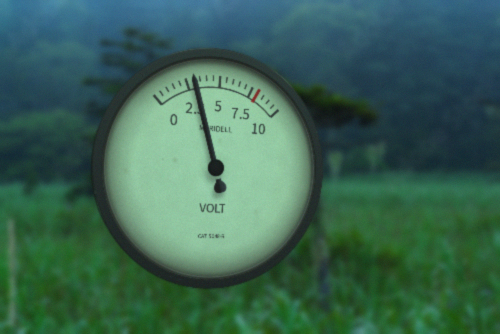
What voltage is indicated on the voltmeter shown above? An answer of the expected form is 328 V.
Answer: 3 V
